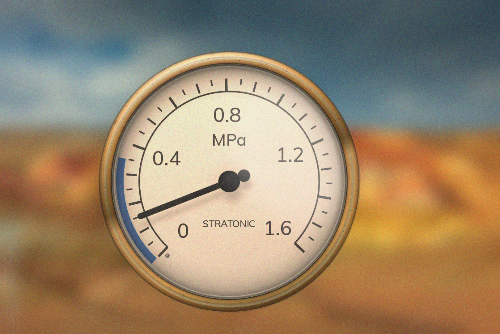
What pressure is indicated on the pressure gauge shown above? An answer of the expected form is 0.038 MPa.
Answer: 0.15 MPa
